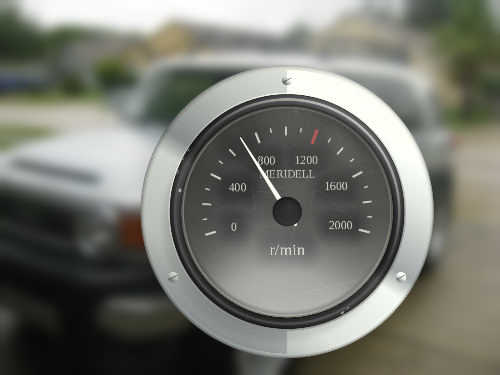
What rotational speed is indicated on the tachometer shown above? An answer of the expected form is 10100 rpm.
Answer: 700 rpm
